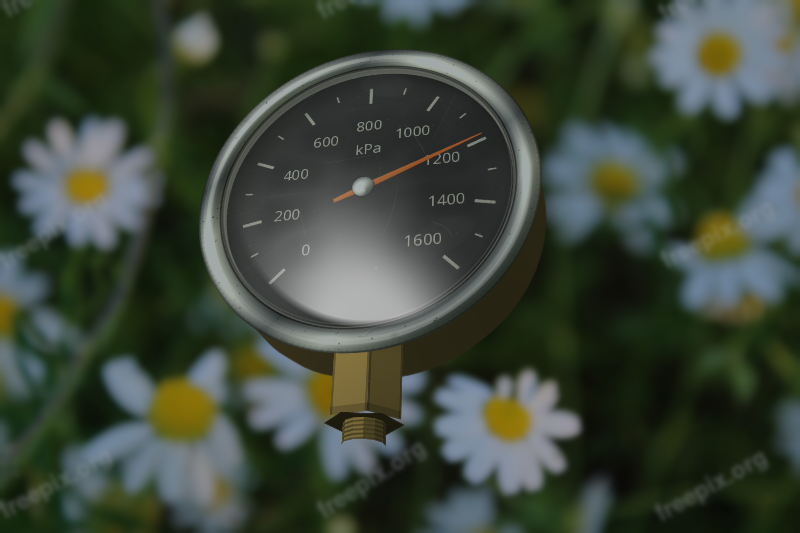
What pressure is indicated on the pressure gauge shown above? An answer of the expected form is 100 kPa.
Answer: 1200 kPa
